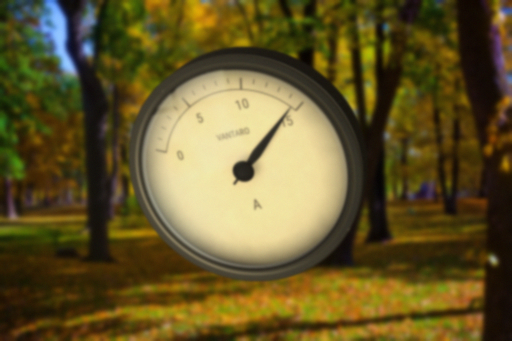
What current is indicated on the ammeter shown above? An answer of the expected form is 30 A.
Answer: 14.5 A
